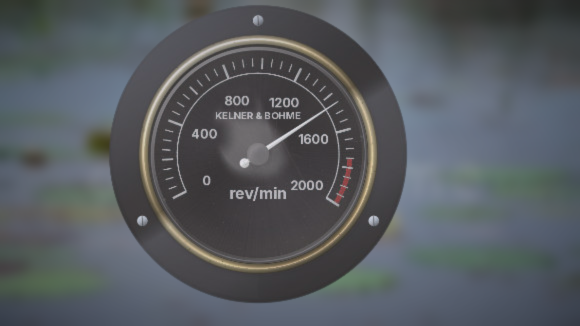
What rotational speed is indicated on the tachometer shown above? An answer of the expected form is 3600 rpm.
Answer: 1450 rpm
